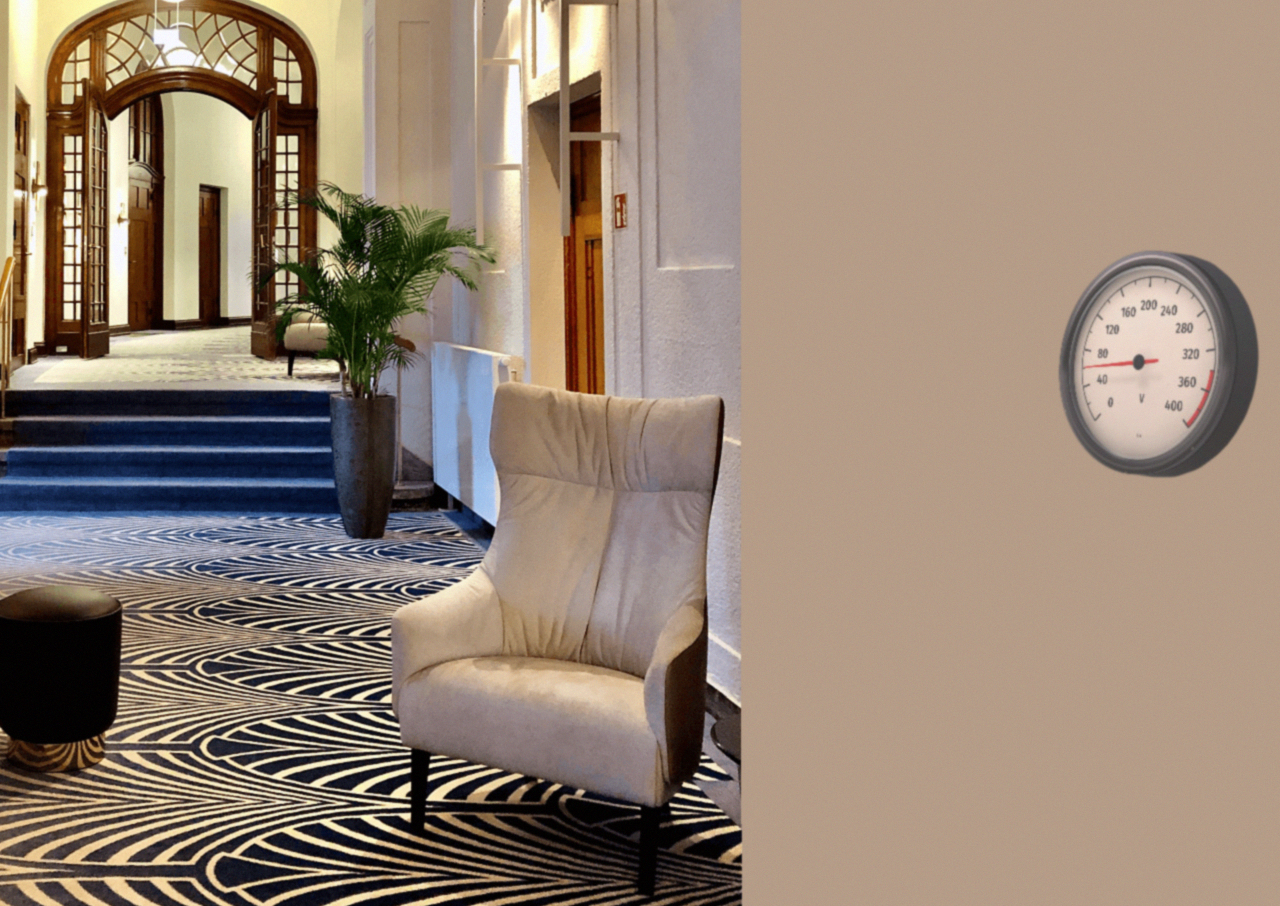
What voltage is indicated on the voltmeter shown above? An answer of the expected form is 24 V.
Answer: 60 V
